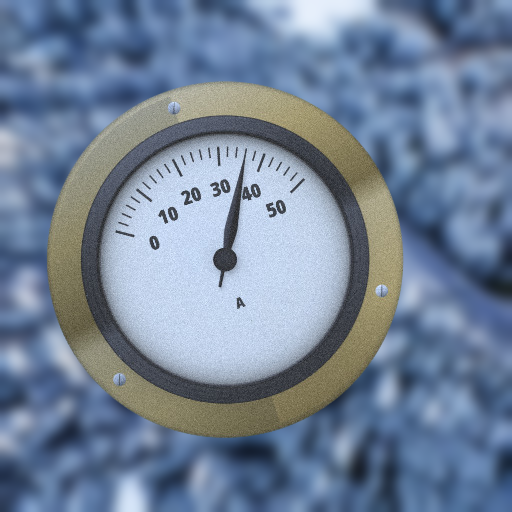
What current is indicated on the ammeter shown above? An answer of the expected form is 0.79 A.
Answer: 36 A
